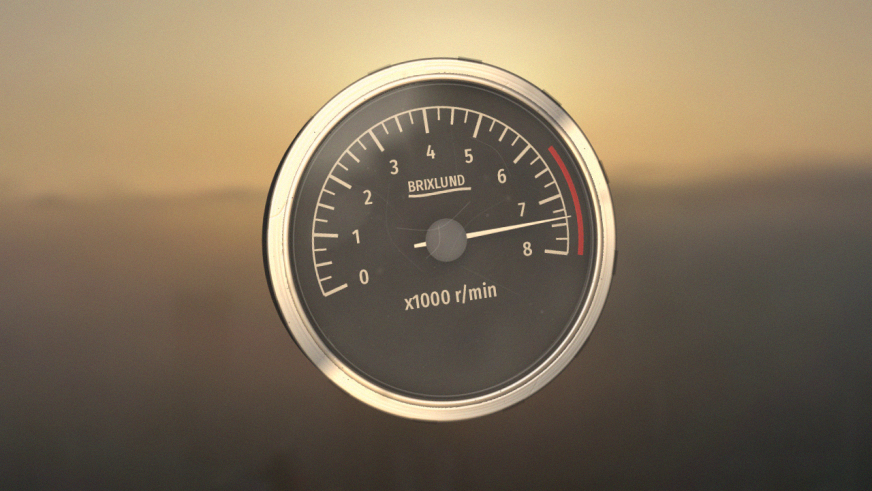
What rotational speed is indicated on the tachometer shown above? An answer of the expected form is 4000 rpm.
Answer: 7375 rpm
